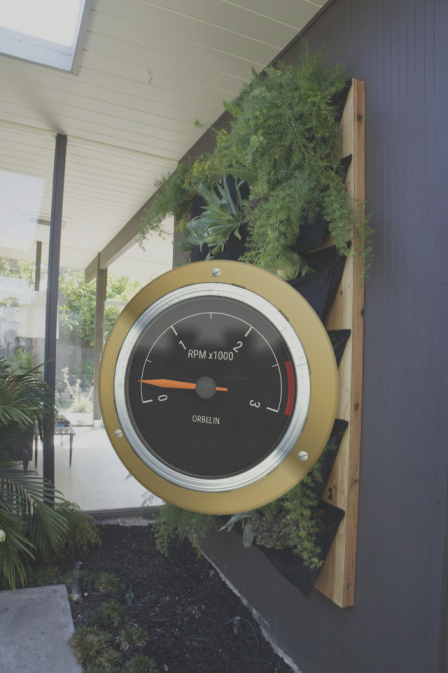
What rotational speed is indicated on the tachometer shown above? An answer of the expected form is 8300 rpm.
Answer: 250 rpm
